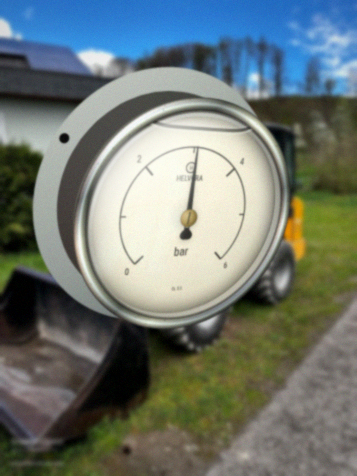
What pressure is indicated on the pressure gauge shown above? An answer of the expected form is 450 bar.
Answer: 3 bar
